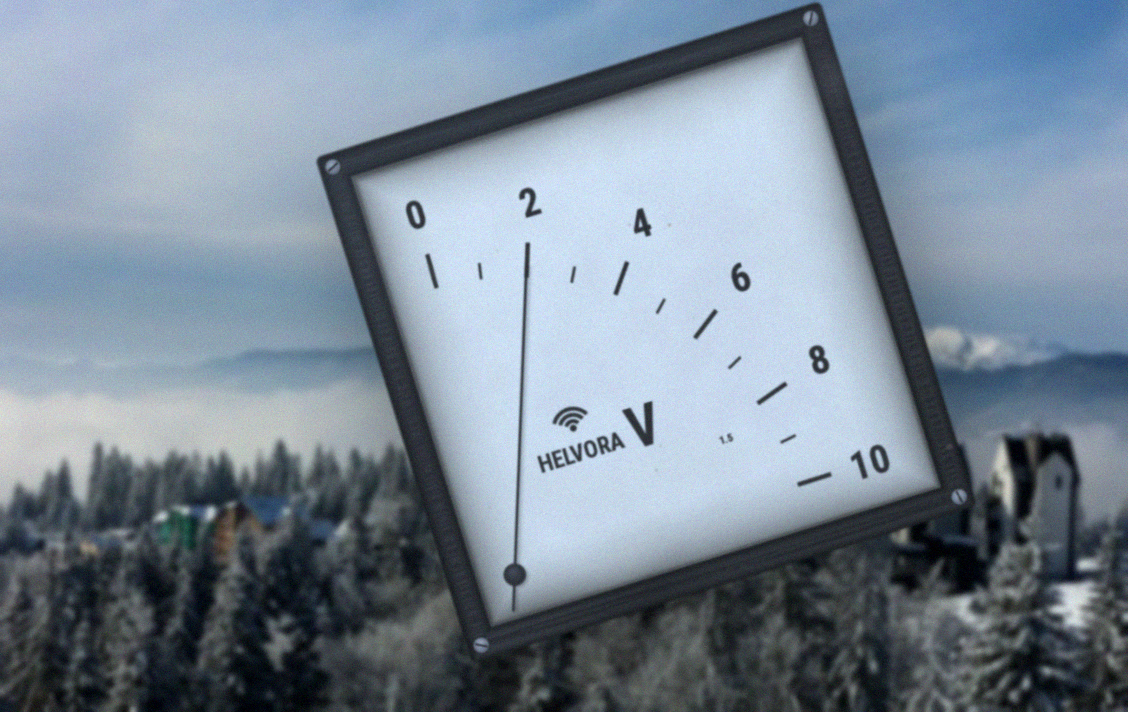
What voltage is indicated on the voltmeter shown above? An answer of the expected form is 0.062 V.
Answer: 2 V
